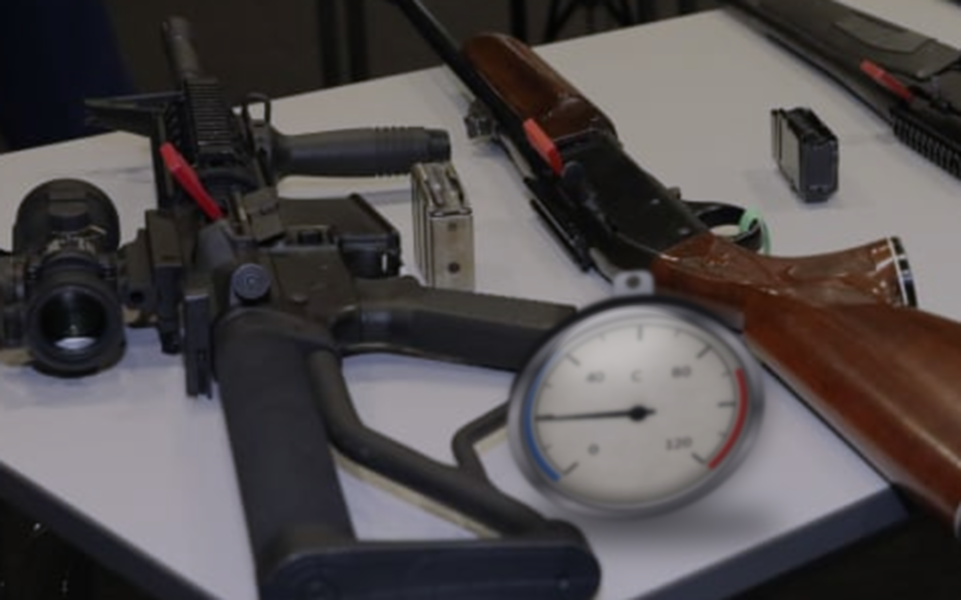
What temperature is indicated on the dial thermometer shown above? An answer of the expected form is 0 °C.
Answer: 20 °C
